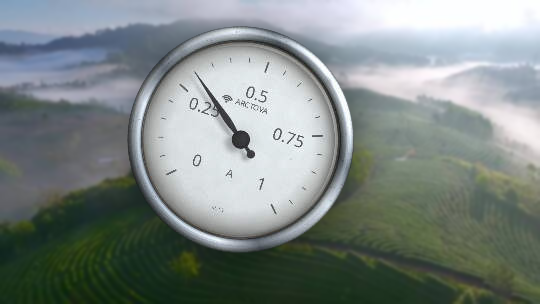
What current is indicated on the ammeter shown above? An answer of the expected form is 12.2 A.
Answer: 0.3 A
